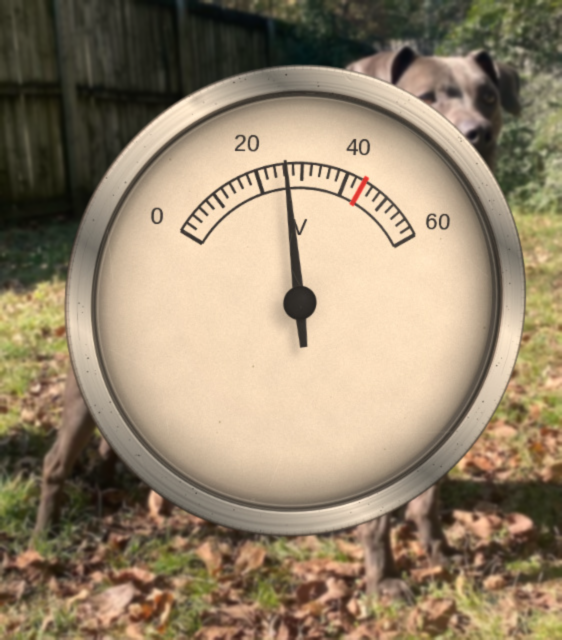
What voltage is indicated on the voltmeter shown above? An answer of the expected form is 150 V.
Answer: 26 V
